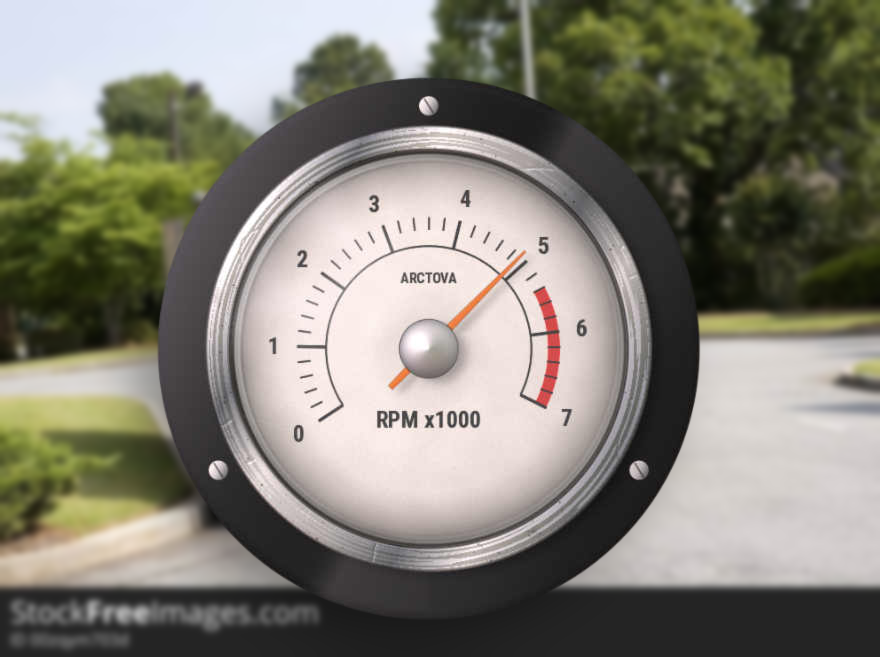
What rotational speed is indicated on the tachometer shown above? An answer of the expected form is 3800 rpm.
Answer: 4900 rpm
